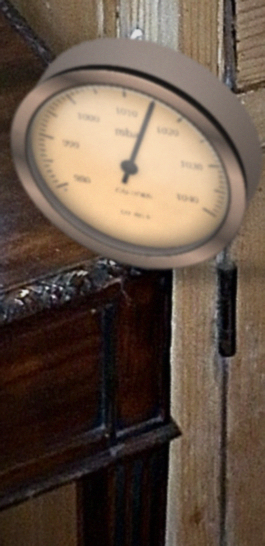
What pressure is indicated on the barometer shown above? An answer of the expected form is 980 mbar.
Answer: 1015 mbar
